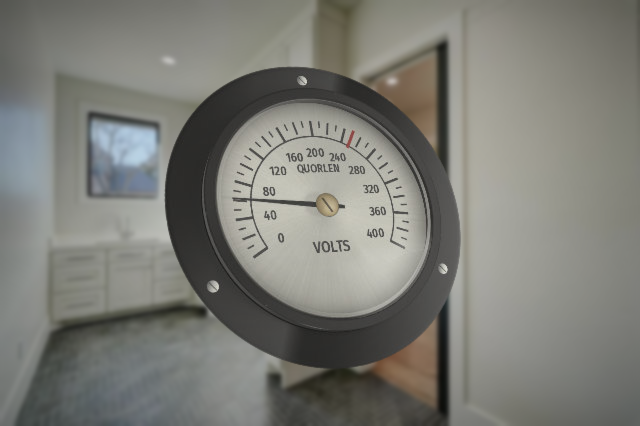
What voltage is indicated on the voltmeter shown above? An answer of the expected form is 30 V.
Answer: 60 V
